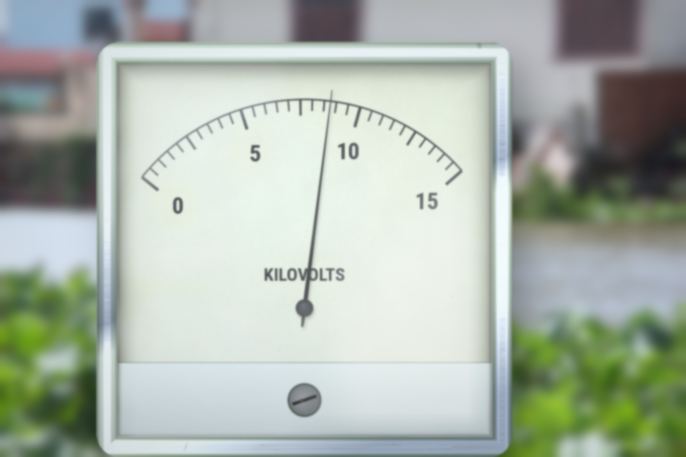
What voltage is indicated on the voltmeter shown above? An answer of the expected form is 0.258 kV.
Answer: 8.75 kV
